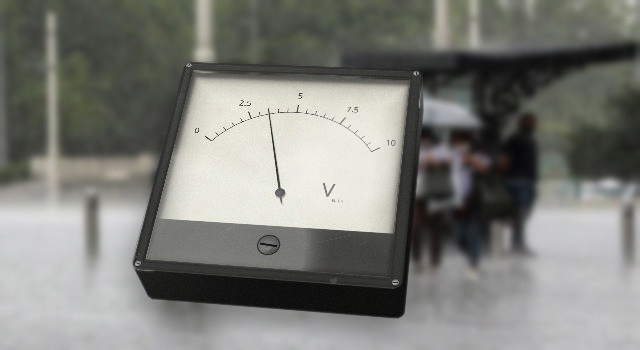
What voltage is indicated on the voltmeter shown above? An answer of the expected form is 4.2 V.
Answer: 3.5 V
